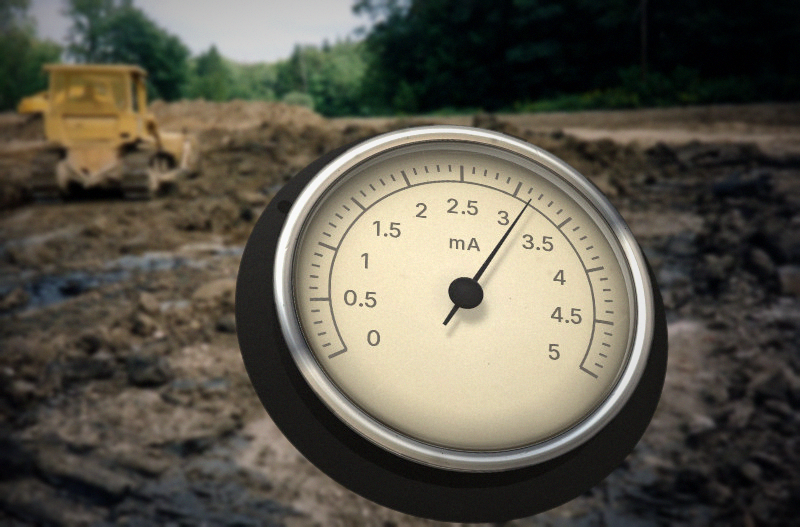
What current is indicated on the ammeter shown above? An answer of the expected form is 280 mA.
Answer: 3.15 mA
